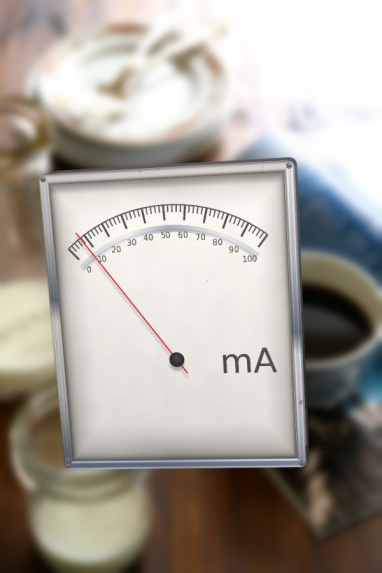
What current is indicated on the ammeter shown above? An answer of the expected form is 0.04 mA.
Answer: 8 mA
